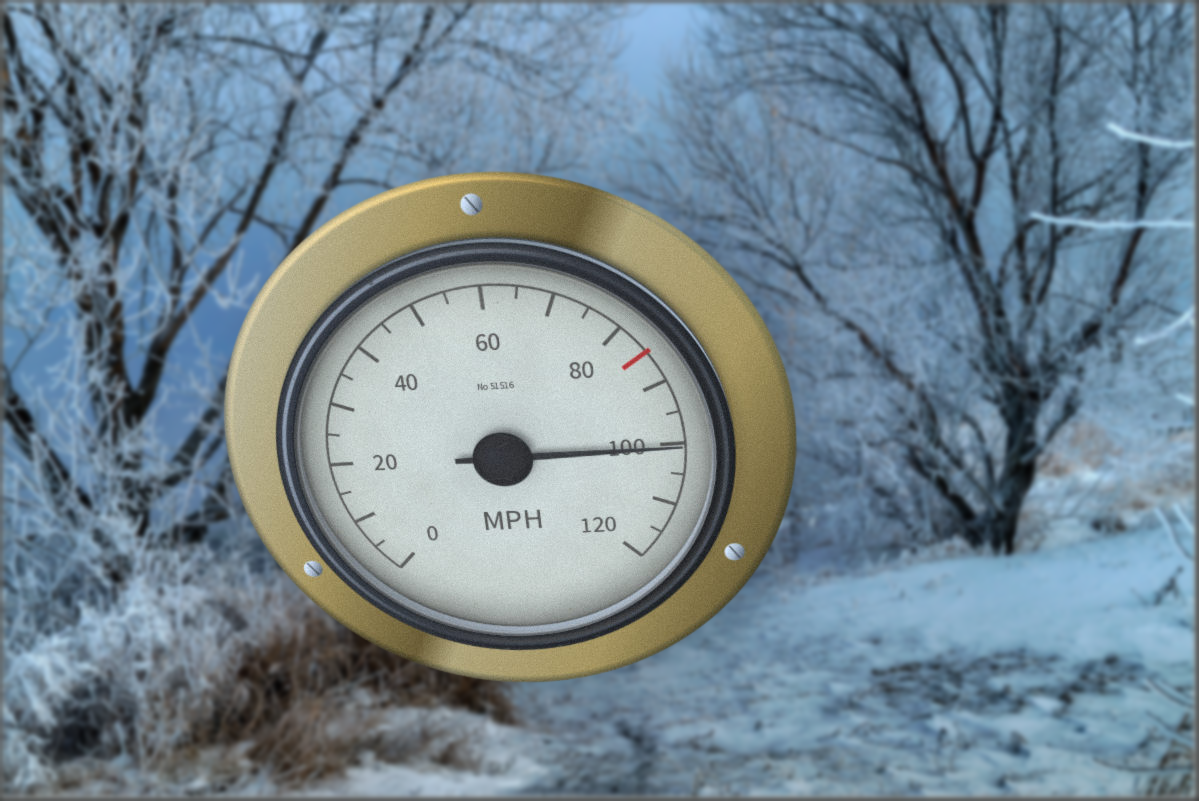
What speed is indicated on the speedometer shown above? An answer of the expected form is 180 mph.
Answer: 100 mph
